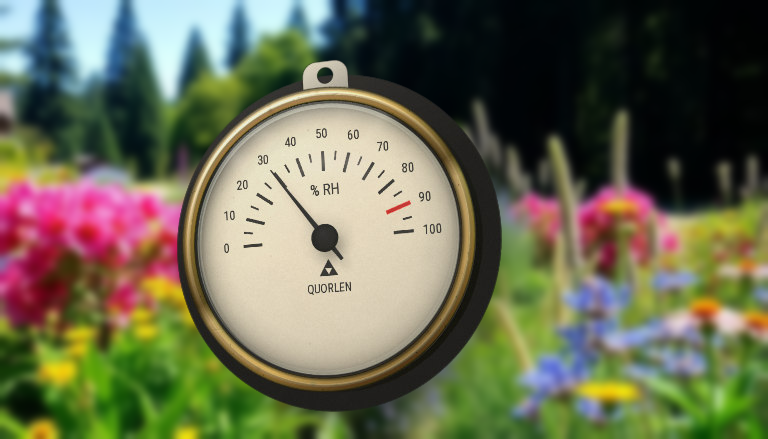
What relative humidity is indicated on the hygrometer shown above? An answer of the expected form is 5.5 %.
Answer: 30 %
